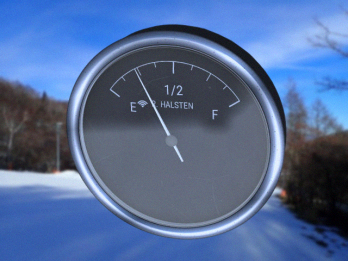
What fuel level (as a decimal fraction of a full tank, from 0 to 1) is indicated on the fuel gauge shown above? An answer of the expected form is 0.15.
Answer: 0.25
